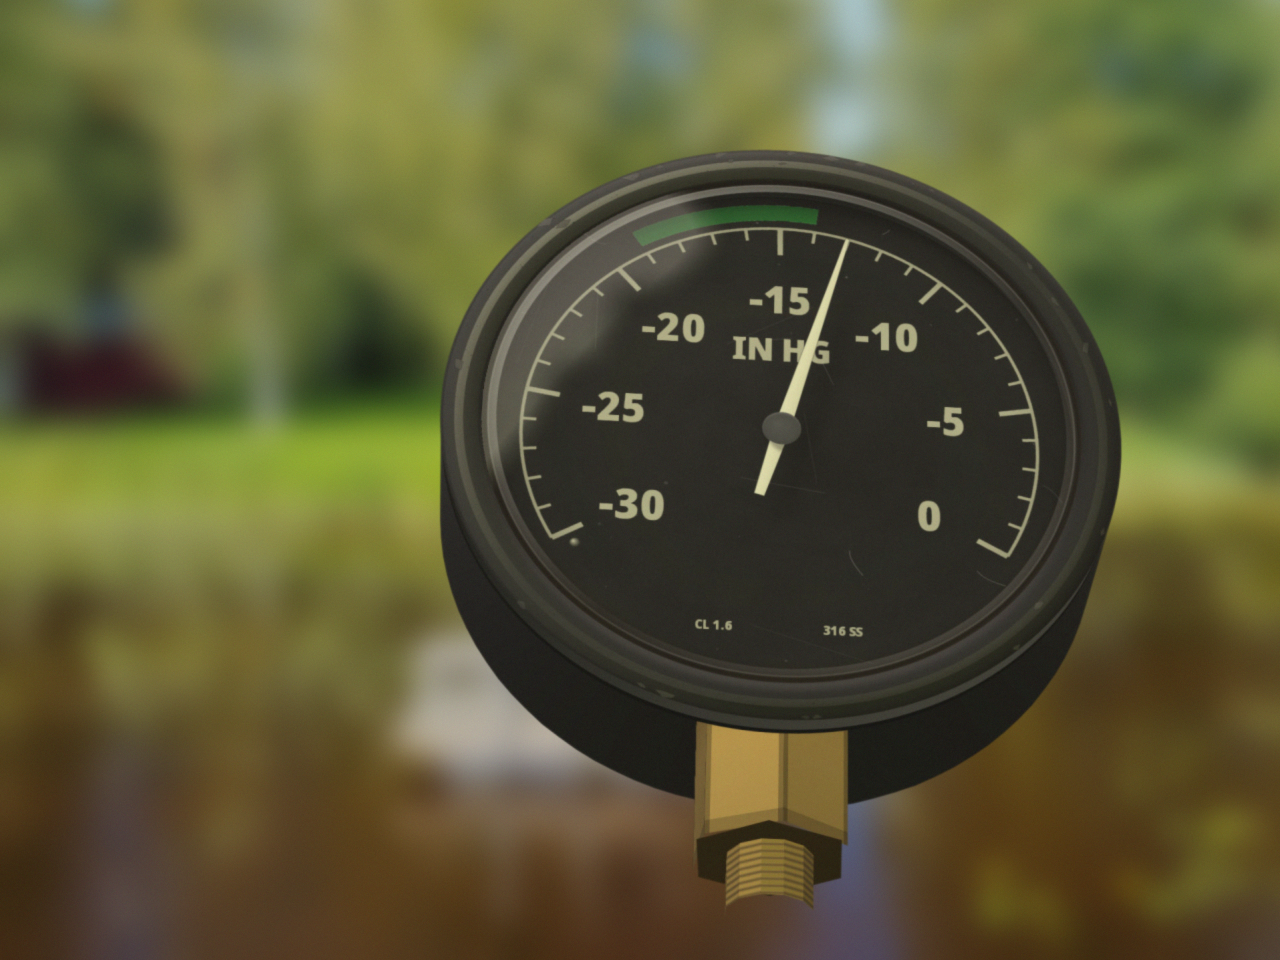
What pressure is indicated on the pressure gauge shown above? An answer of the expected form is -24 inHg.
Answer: -13 inHg
